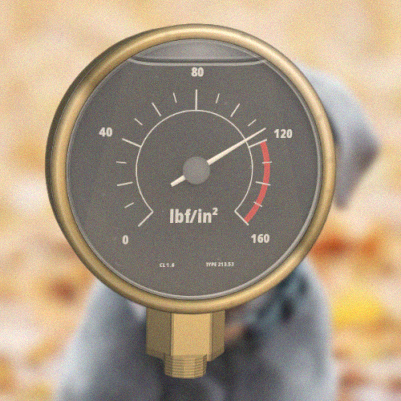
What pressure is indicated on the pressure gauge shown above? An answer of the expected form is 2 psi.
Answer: 115 psi
